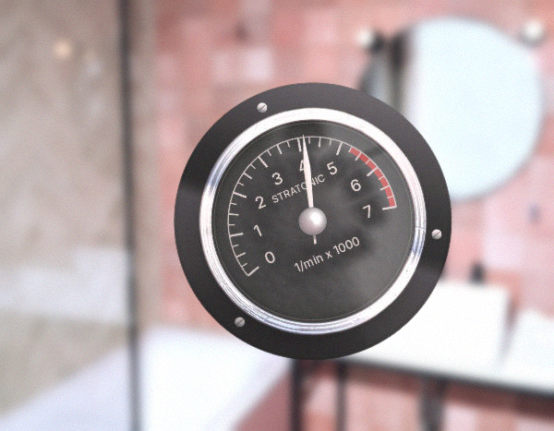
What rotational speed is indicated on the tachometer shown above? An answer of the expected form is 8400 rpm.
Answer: 4125 rpm
